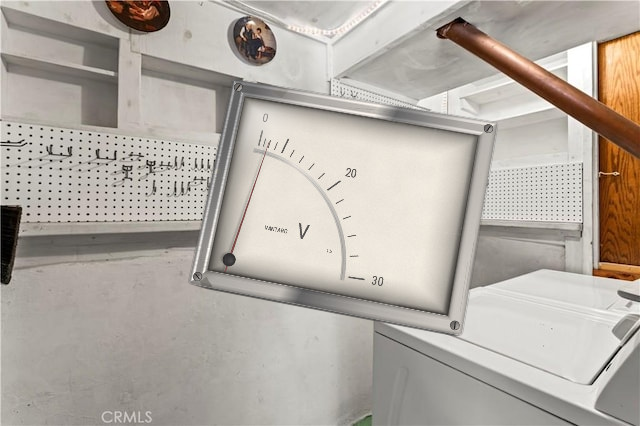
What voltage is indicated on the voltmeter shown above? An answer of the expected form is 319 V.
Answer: 6 V
